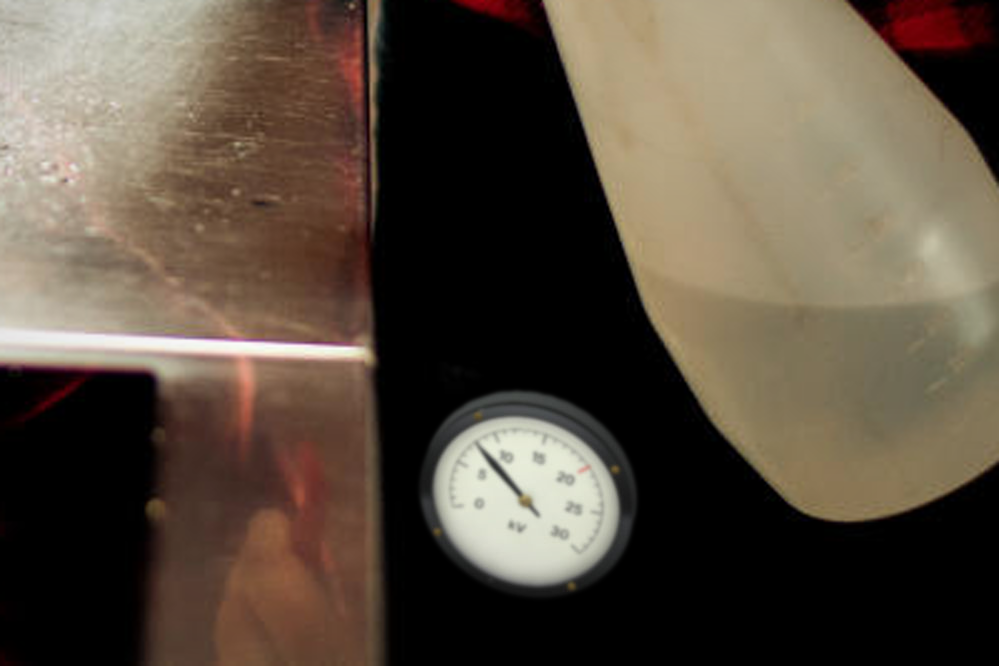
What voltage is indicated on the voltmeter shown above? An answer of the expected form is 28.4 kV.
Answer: 8 kV
